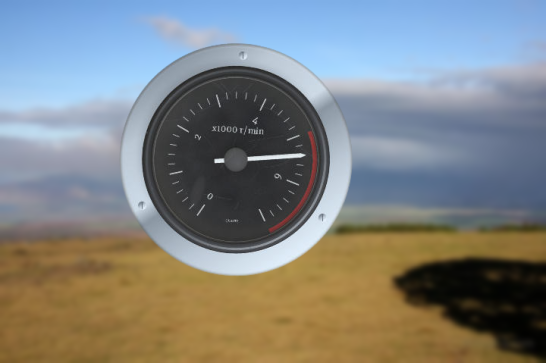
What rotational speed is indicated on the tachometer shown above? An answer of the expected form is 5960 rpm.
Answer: 5400 rpm
